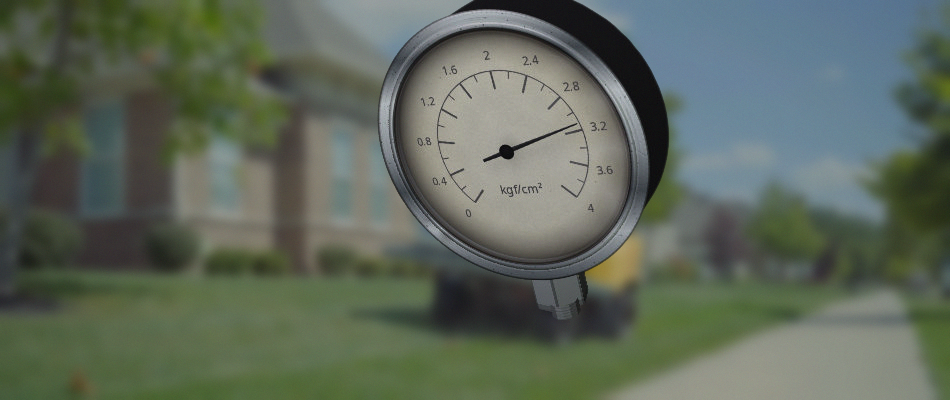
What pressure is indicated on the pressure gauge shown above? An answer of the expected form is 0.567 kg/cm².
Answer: 3.1 kg/cm²
